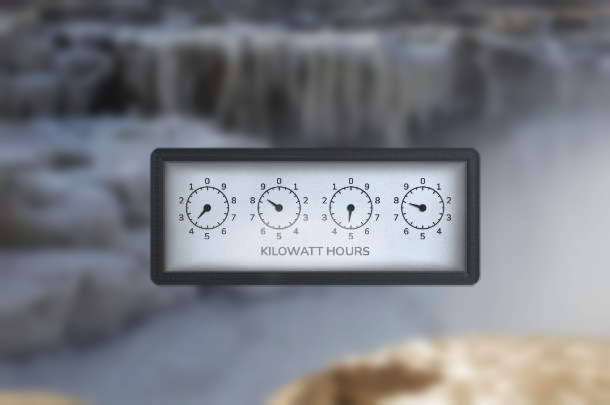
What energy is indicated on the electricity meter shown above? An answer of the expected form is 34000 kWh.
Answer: 3848 kWh
